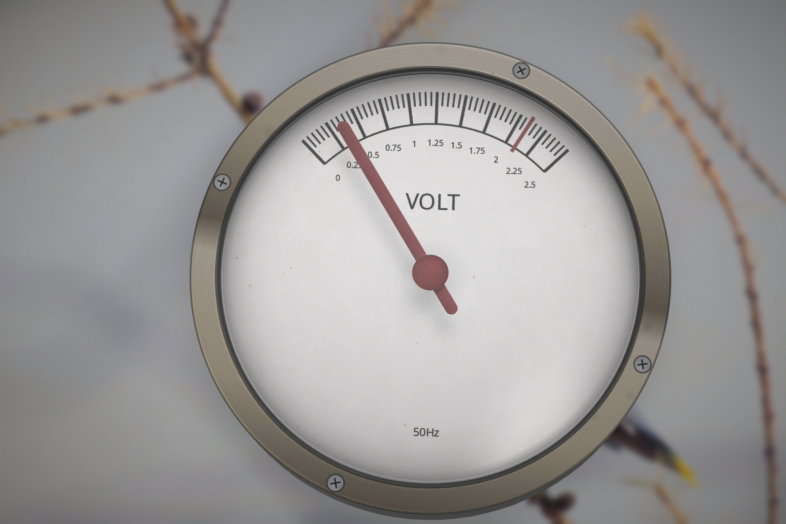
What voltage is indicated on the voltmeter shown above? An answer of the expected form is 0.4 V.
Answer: 0.35 V
